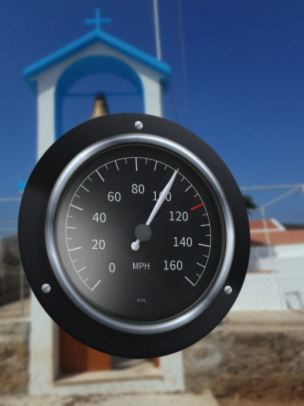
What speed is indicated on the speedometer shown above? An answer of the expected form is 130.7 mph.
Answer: 100 mph
